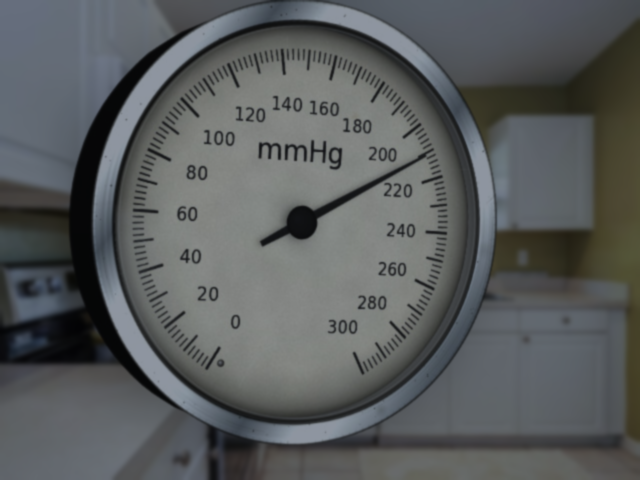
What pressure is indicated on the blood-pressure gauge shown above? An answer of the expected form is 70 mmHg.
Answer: 210 mmHg
